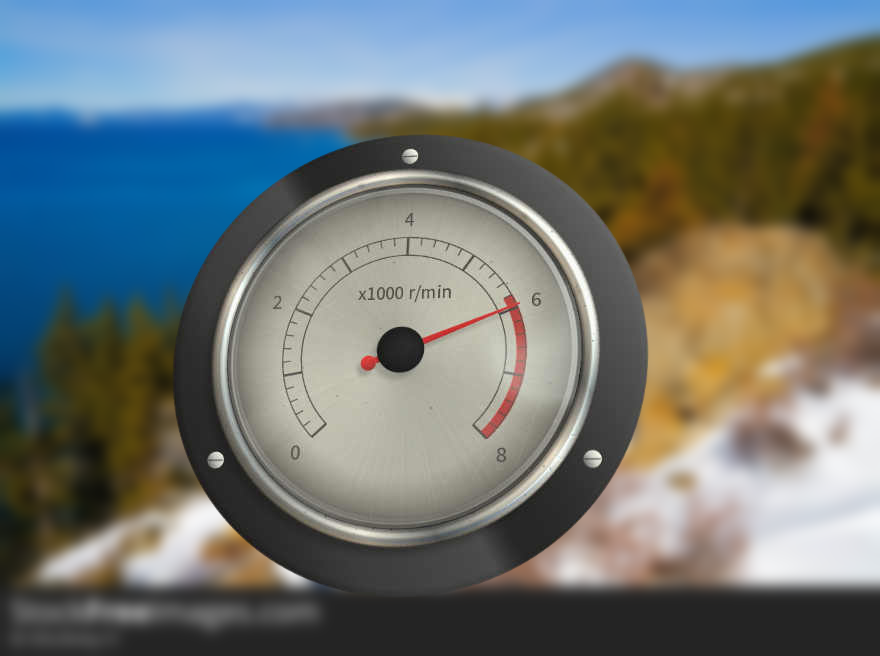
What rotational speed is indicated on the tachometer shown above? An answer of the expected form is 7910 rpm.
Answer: 6000 rpm
